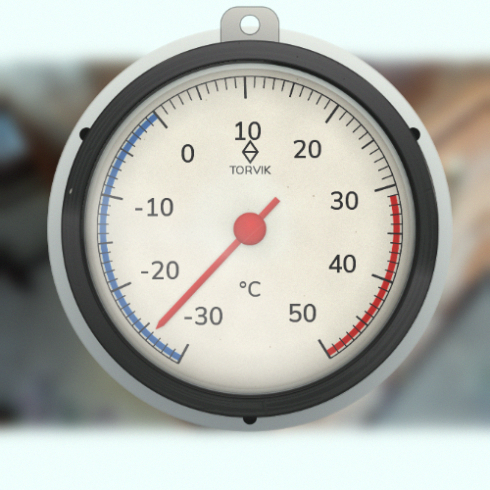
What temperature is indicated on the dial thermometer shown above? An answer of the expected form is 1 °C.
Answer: -26 °C
